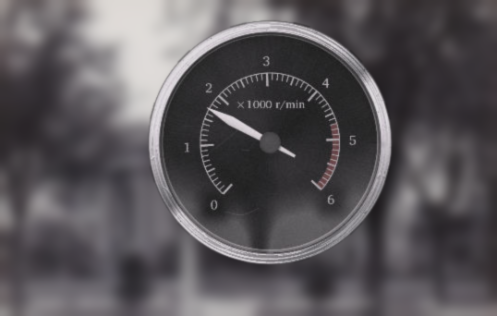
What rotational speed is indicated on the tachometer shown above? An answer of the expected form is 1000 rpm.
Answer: 1700 rpm
